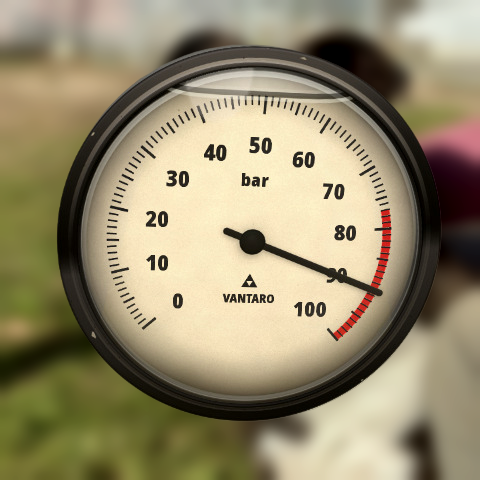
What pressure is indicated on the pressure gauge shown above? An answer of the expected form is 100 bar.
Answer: 90 bar
